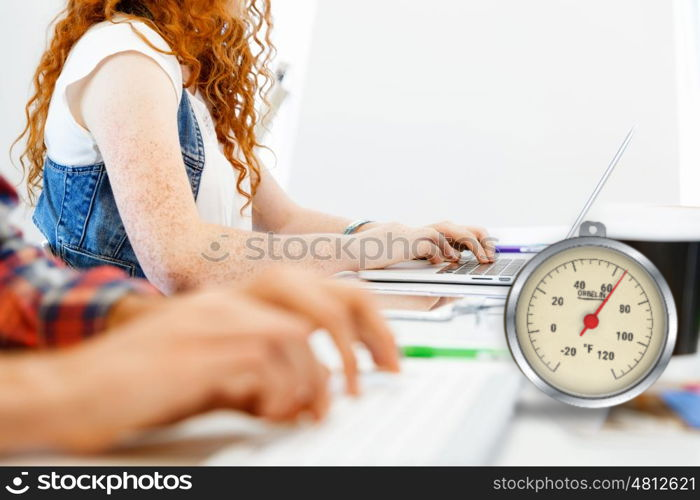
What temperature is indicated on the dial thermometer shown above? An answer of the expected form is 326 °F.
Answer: 64 °F
